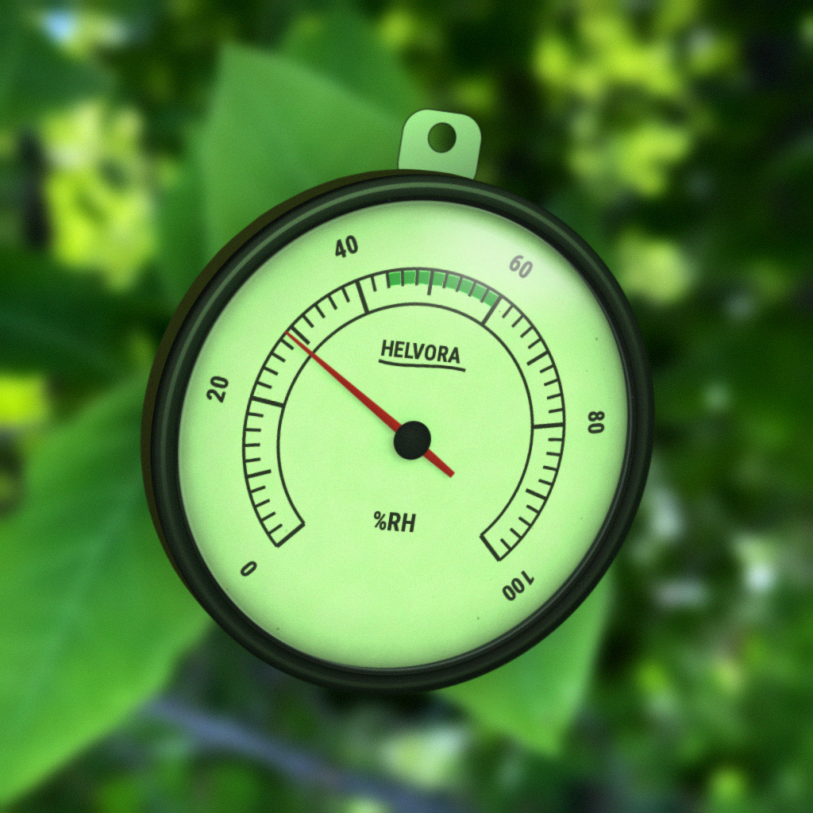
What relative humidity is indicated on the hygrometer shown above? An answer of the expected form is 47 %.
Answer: 29 %
